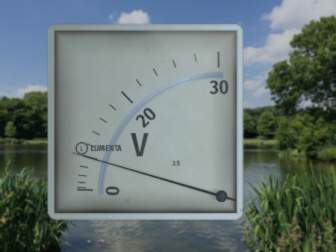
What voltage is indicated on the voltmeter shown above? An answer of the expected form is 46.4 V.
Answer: 10 V
